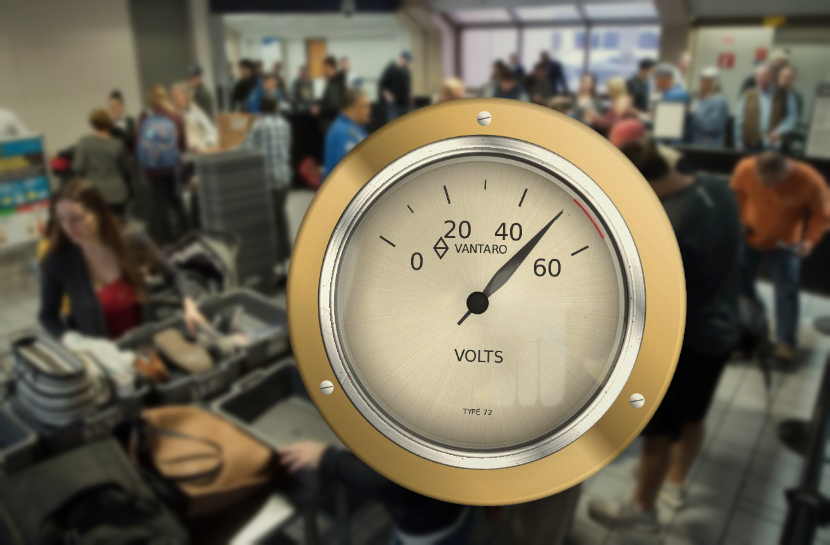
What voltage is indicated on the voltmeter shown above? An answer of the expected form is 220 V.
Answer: 50 V
